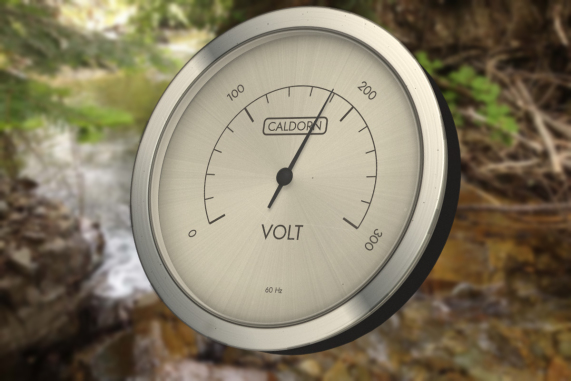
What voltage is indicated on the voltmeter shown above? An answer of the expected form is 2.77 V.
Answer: 180 V
